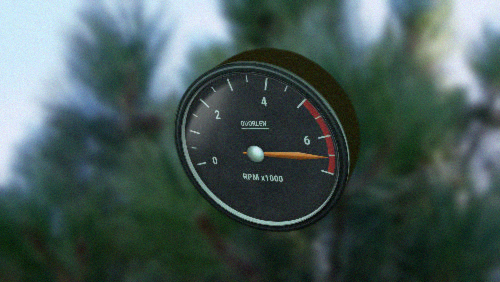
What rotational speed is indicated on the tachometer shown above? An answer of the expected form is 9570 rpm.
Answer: 6500 rpm
